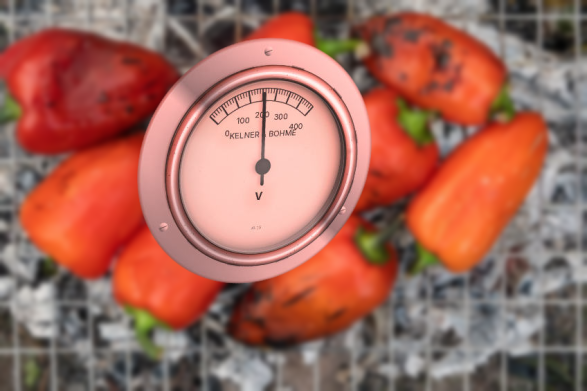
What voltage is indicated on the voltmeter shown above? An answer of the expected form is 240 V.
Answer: 200 V
